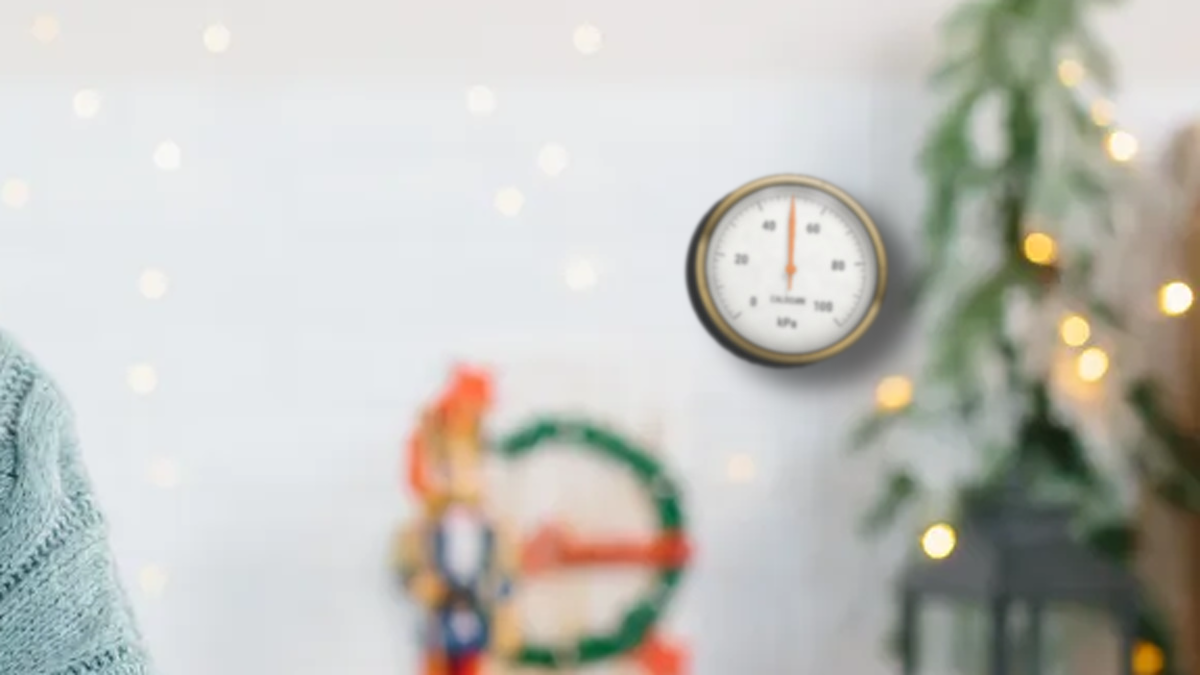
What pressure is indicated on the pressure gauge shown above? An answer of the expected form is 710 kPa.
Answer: 50 kPa
